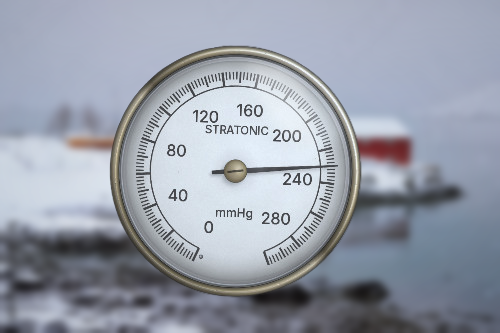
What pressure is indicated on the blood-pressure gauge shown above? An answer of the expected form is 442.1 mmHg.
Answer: 230 mmHg
